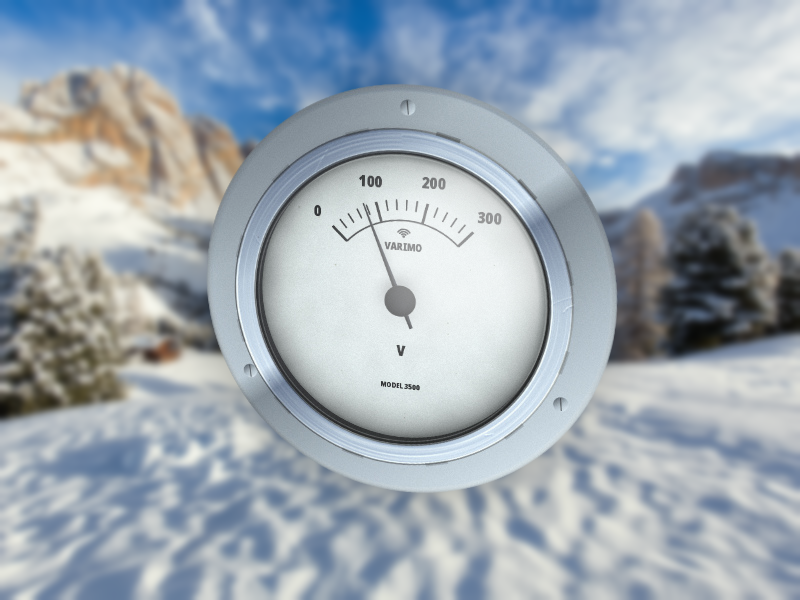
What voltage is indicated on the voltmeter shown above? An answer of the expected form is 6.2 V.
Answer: 80 V
